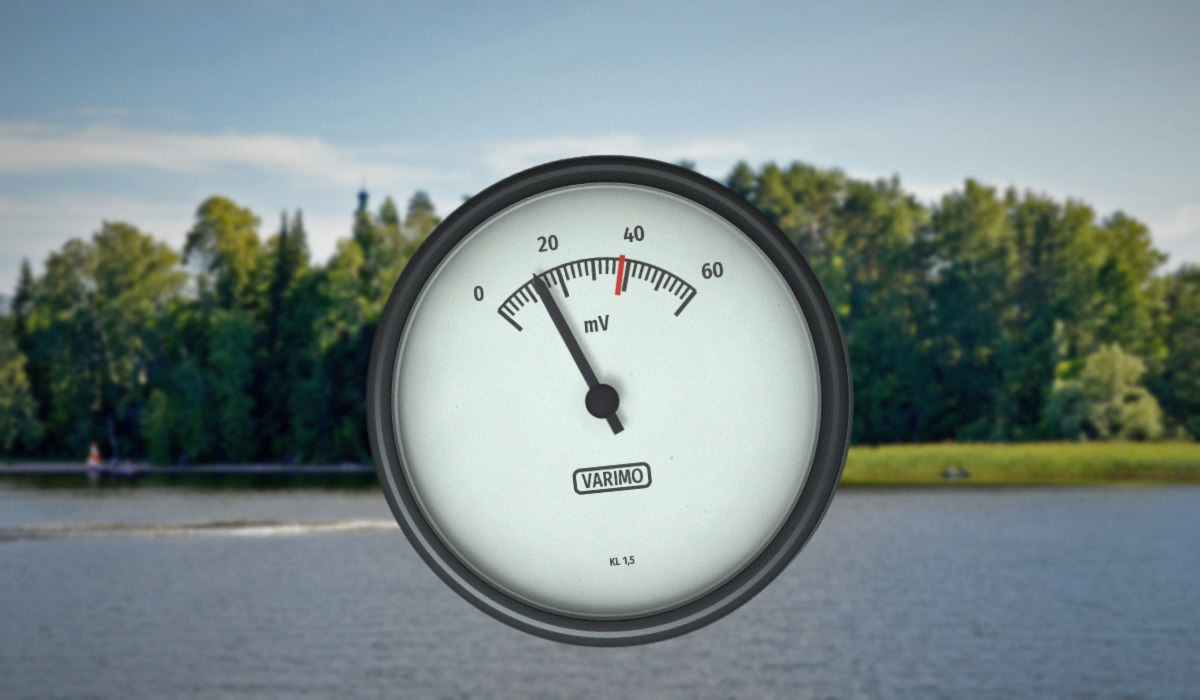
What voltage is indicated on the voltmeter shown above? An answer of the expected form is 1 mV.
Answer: 14 mV
